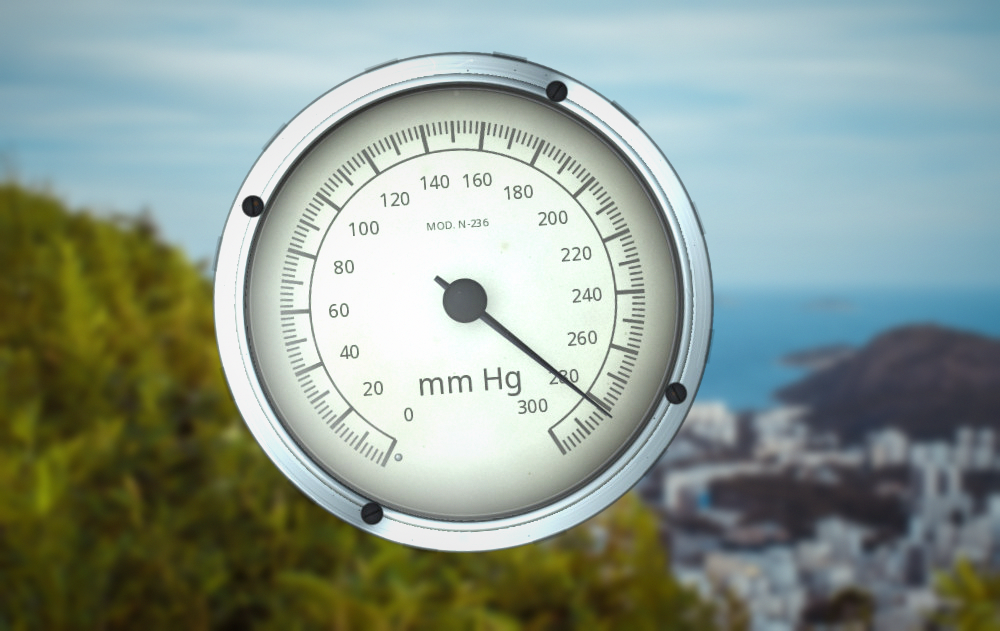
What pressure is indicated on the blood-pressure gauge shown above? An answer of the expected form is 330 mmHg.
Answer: 282 mmHg
